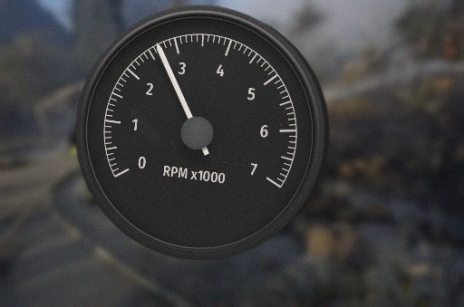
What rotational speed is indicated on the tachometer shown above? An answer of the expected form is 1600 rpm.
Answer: 2700 rpm
